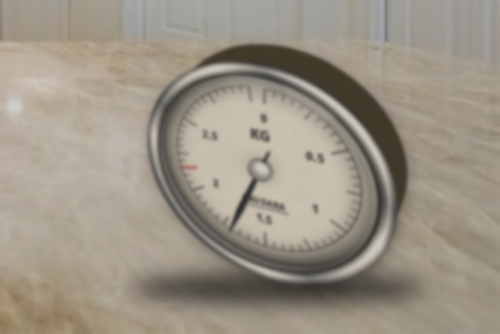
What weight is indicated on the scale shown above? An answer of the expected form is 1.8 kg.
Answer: 1.7 kg
